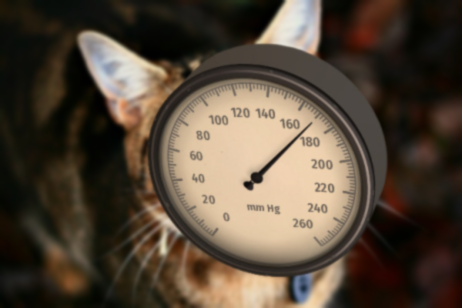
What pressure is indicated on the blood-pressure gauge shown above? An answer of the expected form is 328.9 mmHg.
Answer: 170 mmHg
